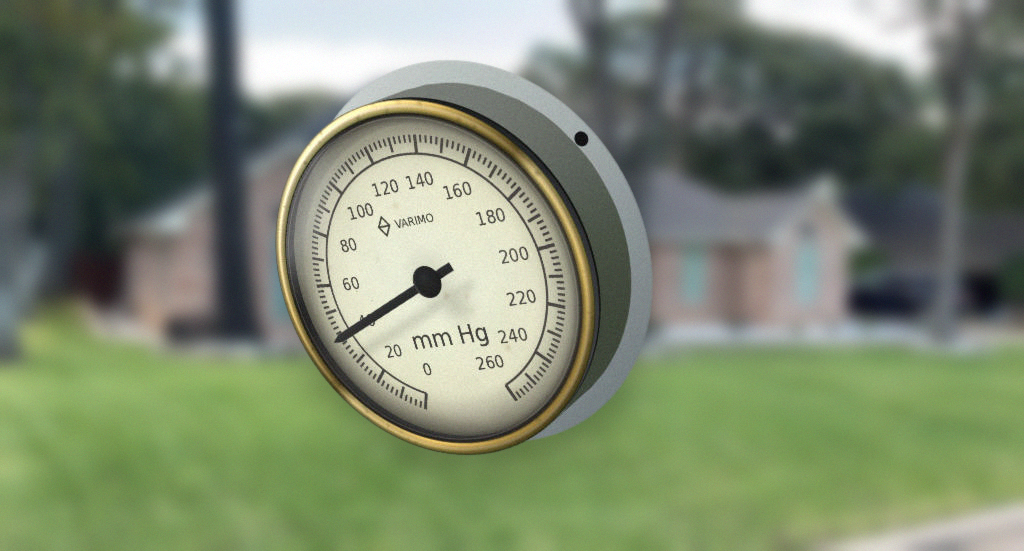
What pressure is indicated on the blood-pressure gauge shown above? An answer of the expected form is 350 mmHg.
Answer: 40 mmHg
